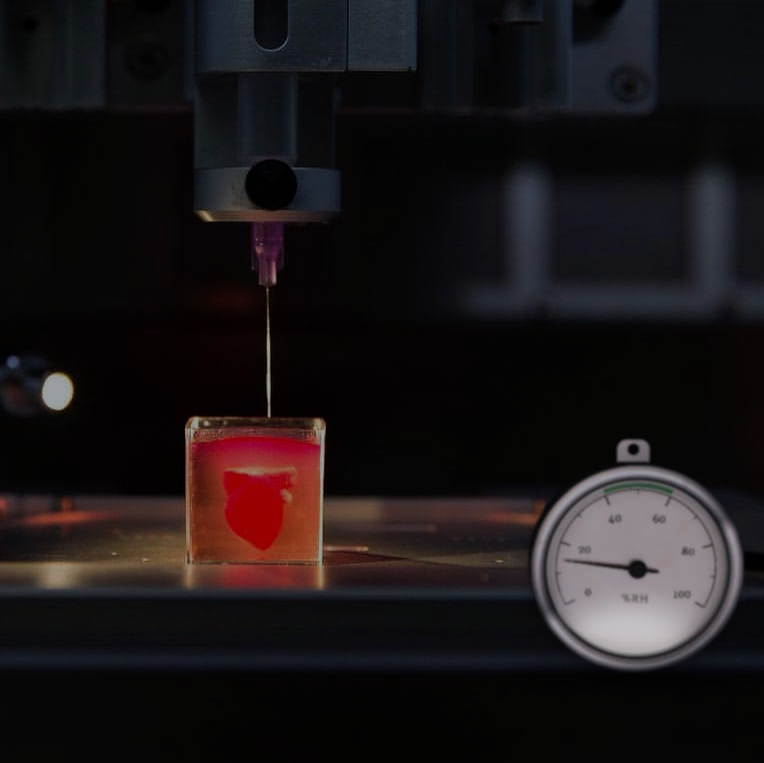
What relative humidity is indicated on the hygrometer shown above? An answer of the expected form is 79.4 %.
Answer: 15 %
